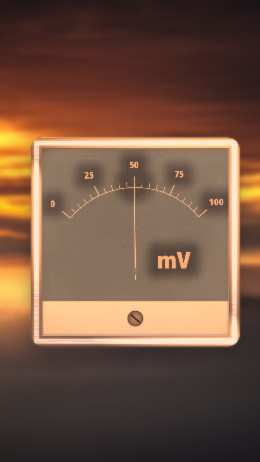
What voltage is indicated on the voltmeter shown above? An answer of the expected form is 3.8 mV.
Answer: 50 mV
